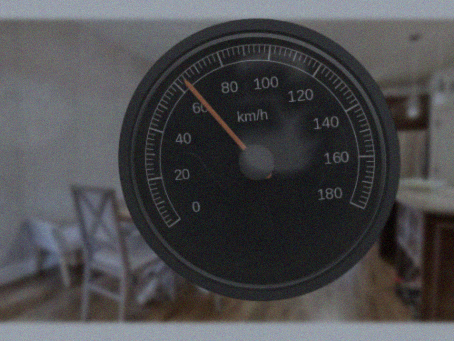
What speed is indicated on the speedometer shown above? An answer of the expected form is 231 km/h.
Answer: 64 km/h
